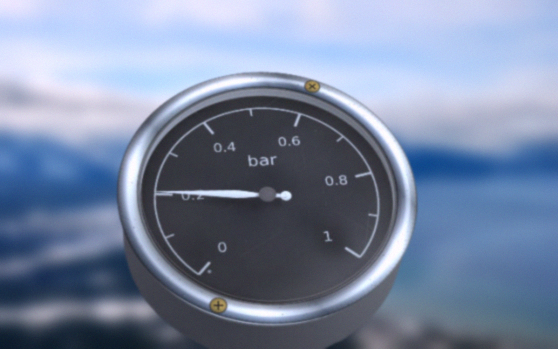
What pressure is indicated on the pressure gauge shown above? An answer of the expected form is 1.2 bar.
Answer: 0.2 bar
